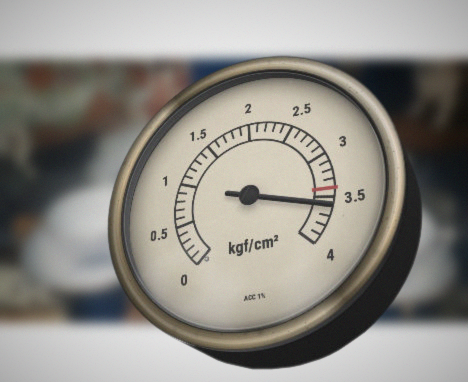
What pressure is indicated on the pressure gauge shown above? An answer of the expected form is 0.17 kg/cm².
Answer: 3.6 kg/cm²
